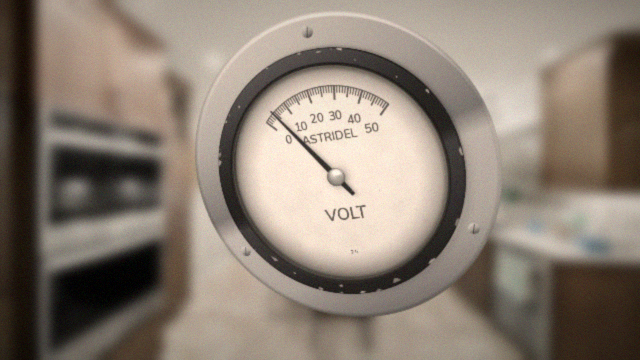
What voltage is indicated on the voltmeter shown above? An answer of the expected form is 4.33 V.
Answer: 5 V
